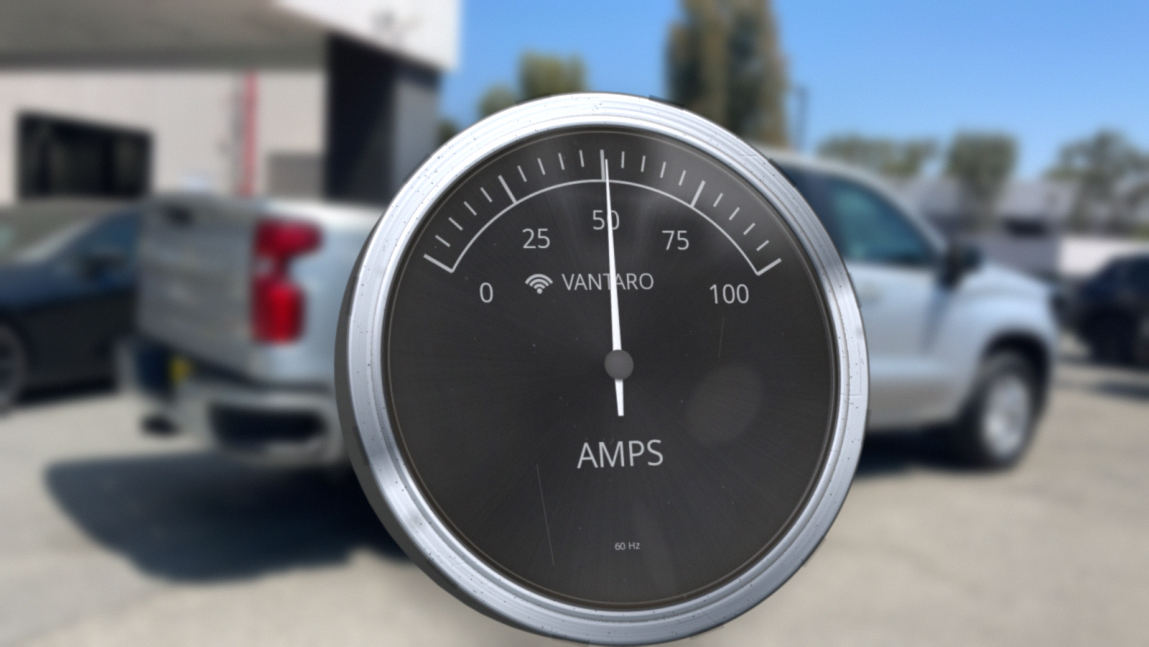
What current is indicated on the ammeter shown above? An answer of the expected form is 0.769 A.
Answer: 50 A
